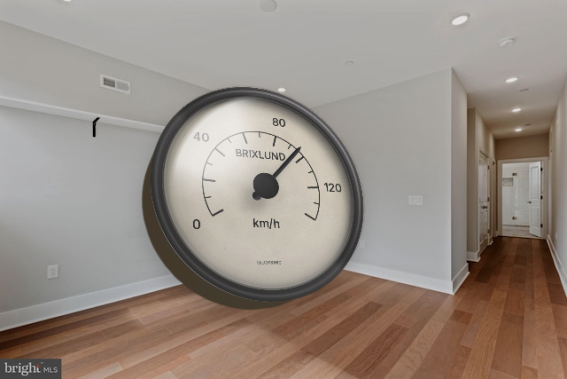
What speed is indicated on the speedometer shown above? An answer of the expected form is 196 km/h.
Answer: 95 km/h
